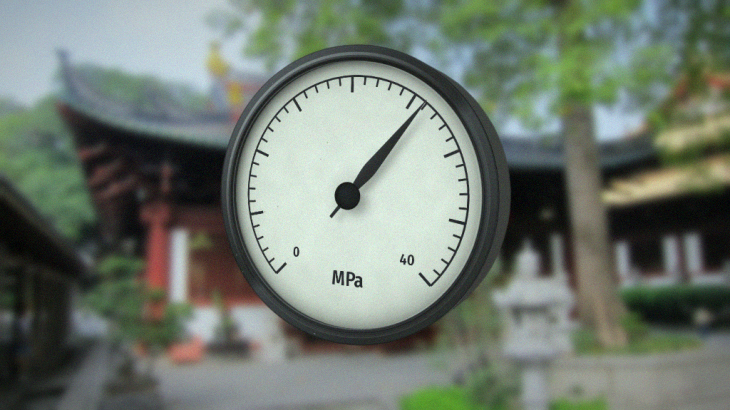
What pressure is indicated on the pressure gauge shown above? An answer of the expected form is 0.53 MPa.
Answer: 26 MPa
